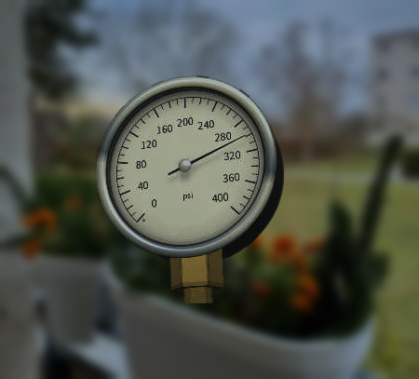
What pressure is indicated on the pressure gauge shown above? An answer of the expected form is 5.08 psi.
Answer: 300 psi
